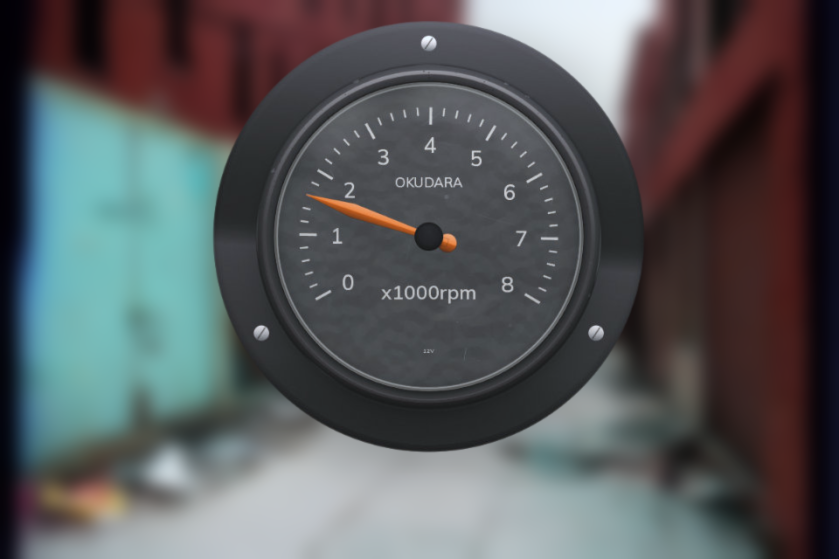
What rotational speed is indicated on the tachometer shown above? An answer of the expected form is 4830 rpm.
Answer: 1600 rpm
